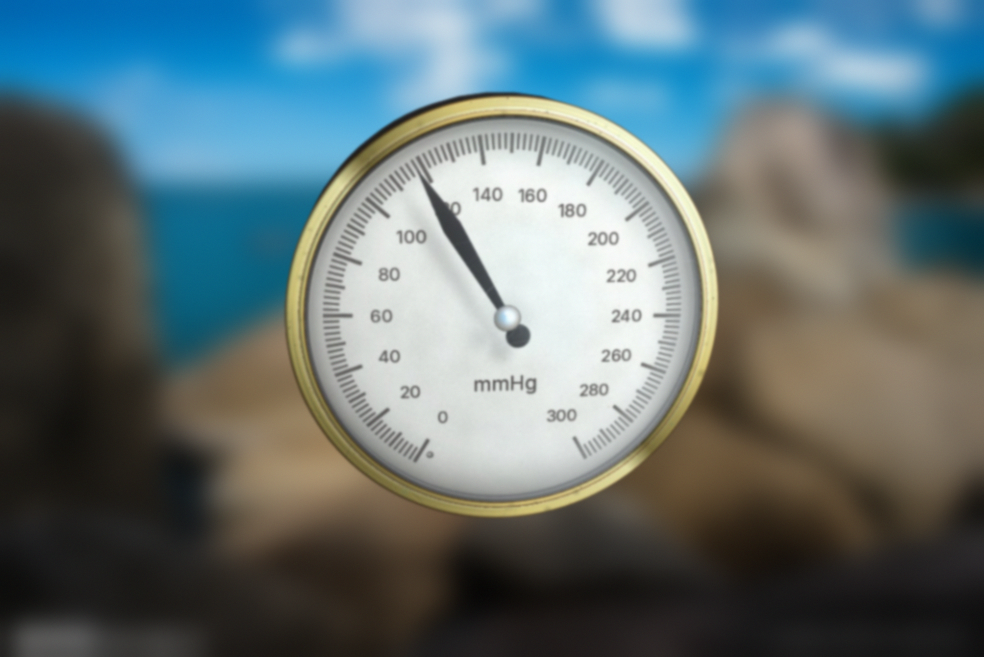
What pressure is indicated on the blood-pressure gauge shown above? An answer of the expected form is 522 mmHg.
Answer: 118 mmHg
